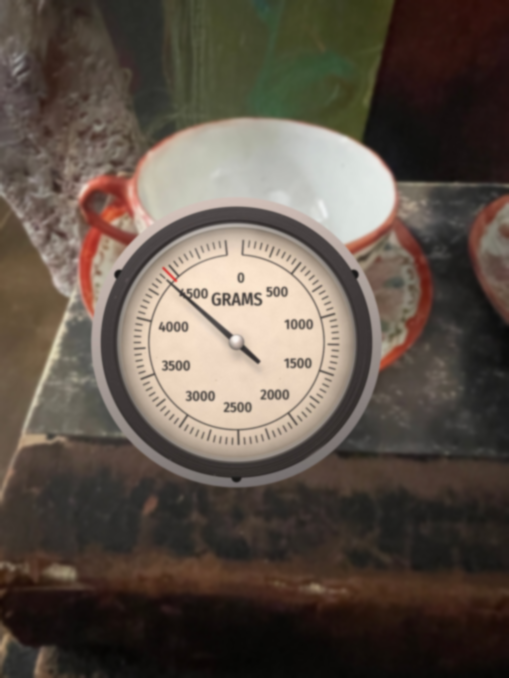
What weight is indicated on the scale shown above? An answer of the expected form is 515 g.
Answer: 4400 g
